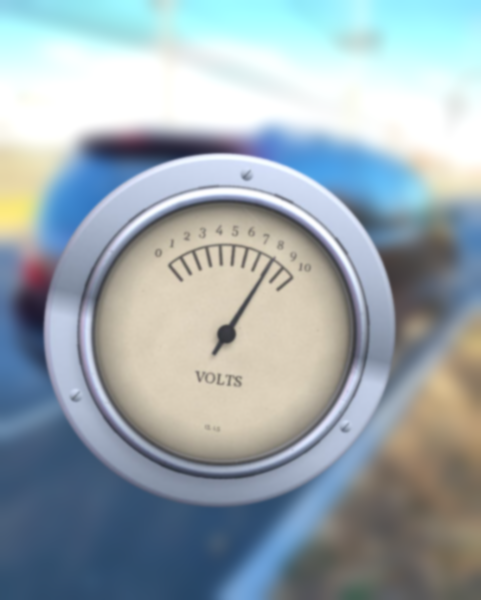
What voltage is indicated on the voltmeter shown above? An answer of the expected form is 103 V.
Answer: 8 V
